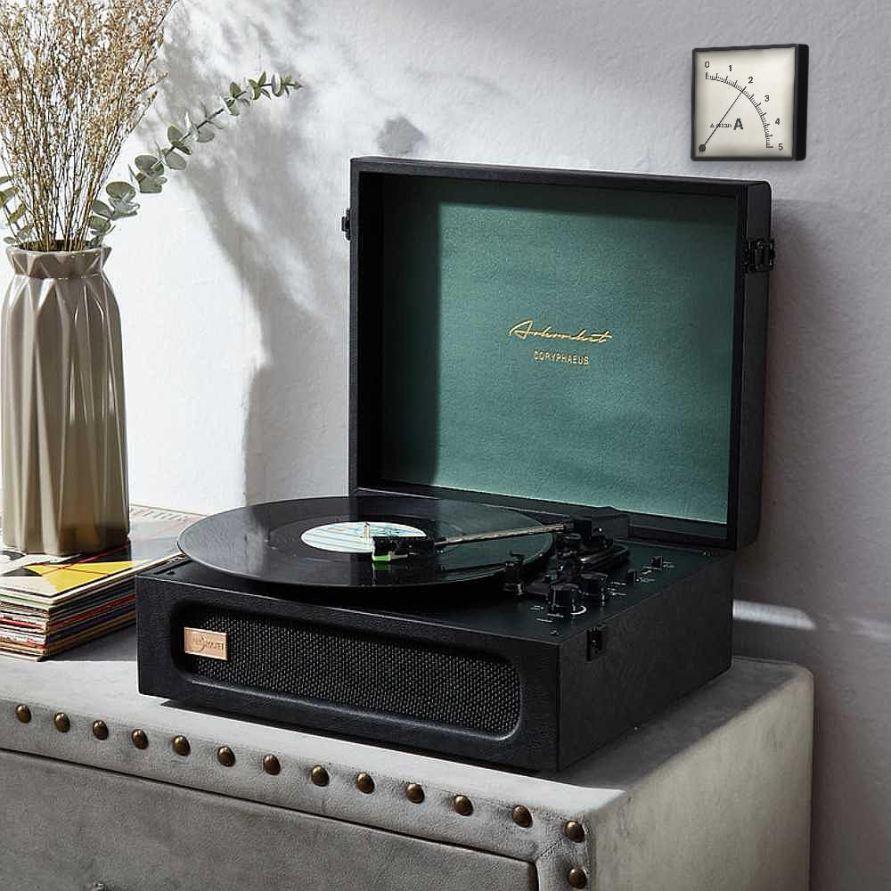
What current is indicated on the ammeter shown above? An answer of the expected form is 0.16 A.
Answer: 2 A
